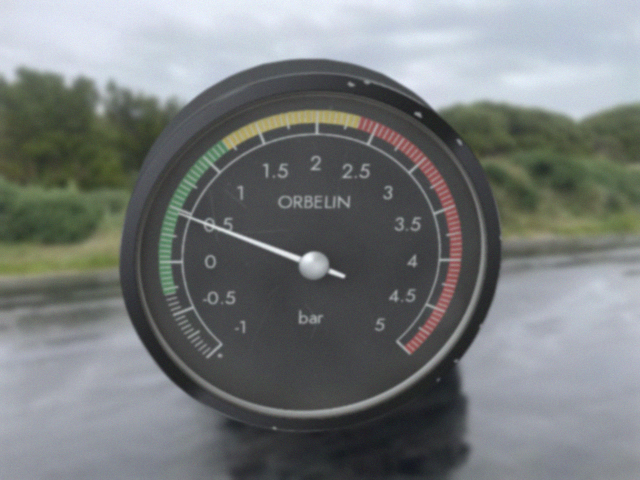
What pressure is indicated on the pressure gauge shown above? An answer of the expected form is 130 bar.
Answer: 0.5 bar
